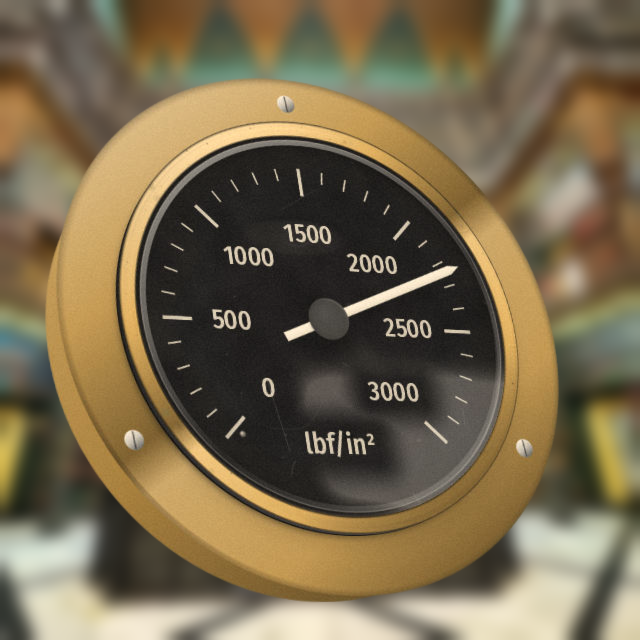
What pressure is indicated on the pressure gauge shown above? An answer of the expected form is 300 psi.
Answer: 2250 psi
